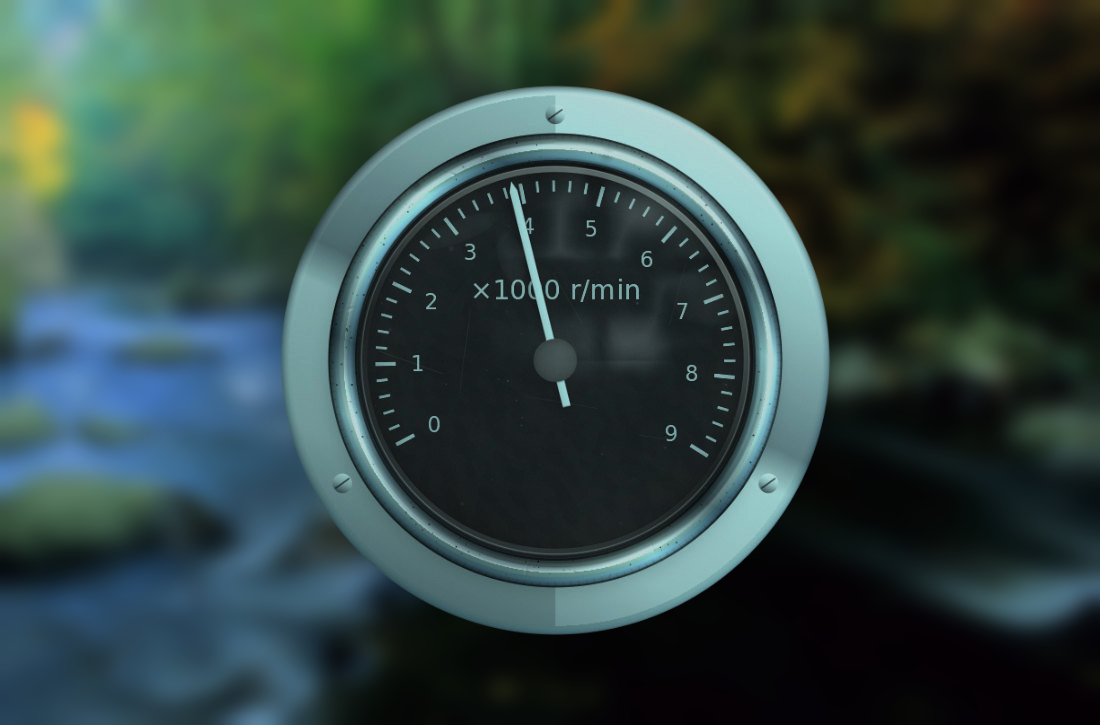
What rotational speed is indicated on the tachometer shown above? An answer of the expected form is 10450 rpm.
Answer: 3900 rpm
